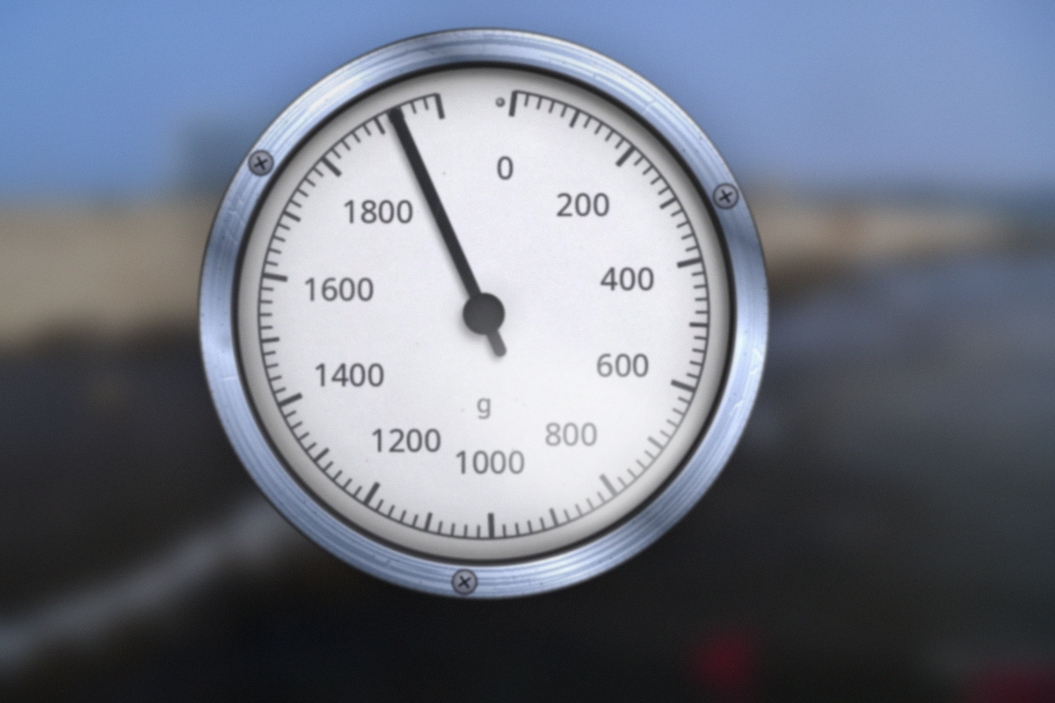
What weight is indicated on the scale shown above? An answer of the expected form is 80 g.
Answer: 1930 g
